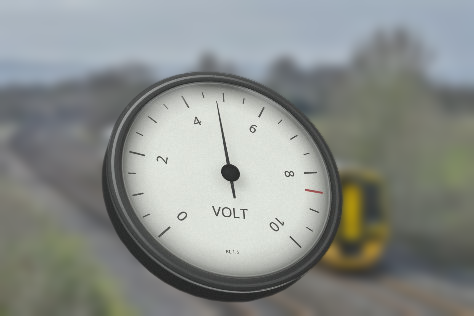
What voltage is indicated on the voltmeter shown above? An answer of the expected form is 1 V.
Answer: 4.75 V
